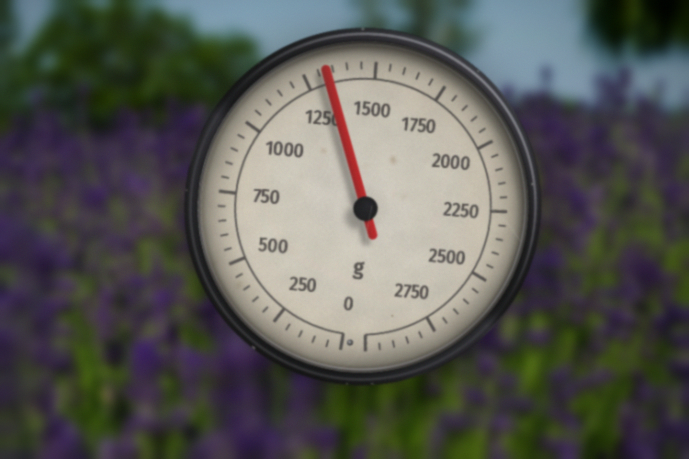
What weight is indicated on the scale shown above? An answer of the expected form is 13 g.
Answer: 1325 g
